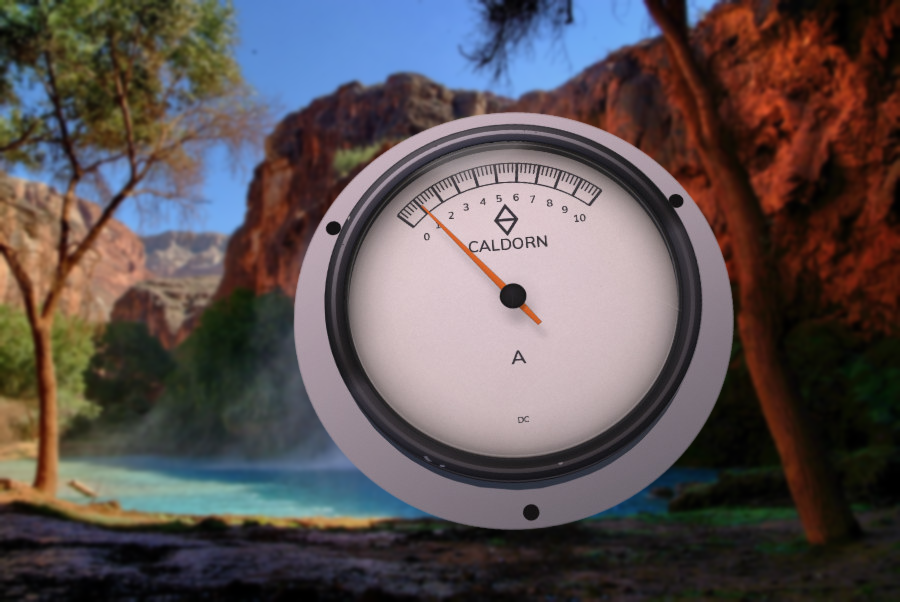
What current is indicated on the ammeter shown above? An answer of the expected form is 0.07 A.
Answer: 1 A
